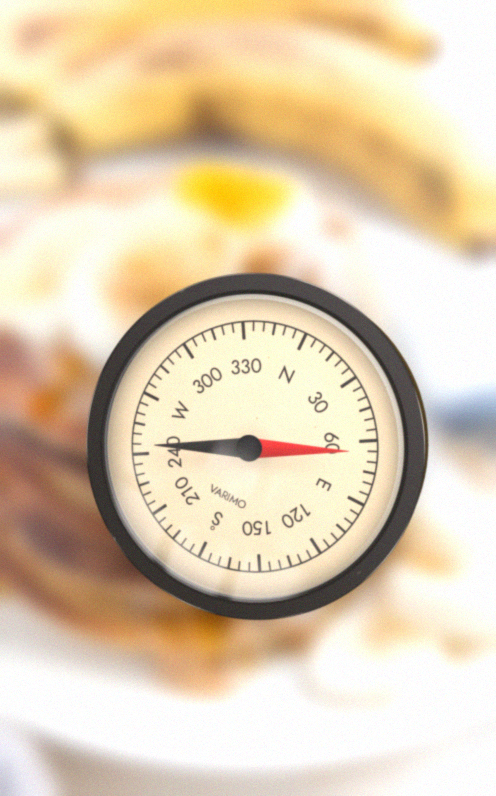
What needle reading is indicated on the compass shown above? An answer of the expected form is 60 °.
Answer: 65 °
